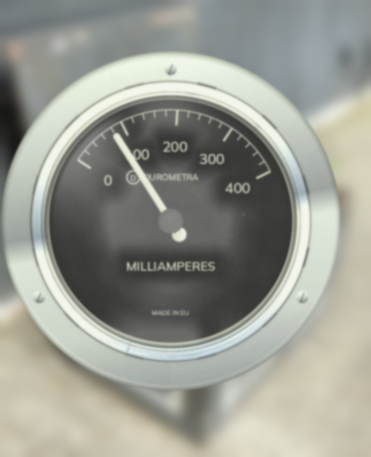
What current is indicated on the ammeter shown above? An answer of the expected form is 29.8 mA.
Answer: 80 mA
